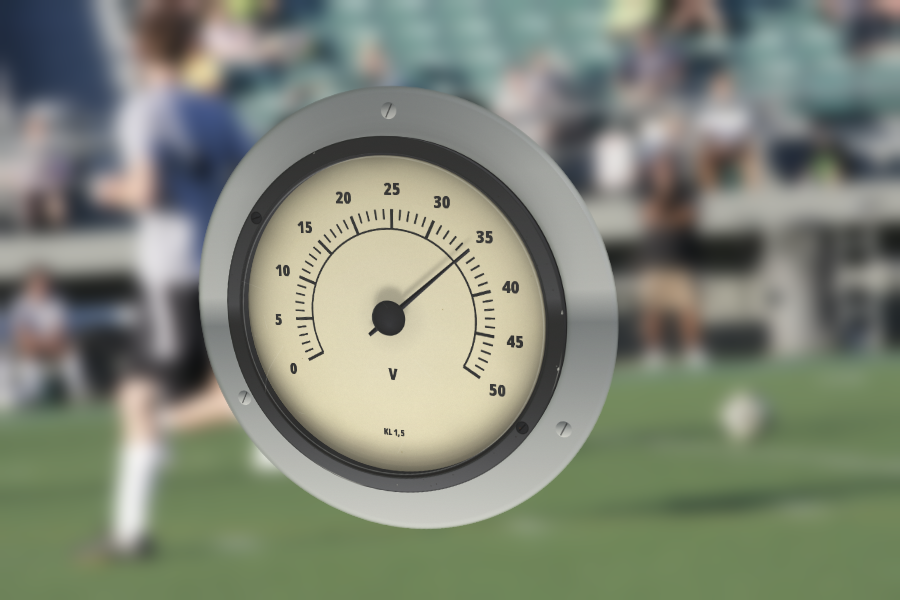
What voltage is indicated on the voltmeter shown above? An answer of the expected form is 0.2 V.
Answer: 35 V
